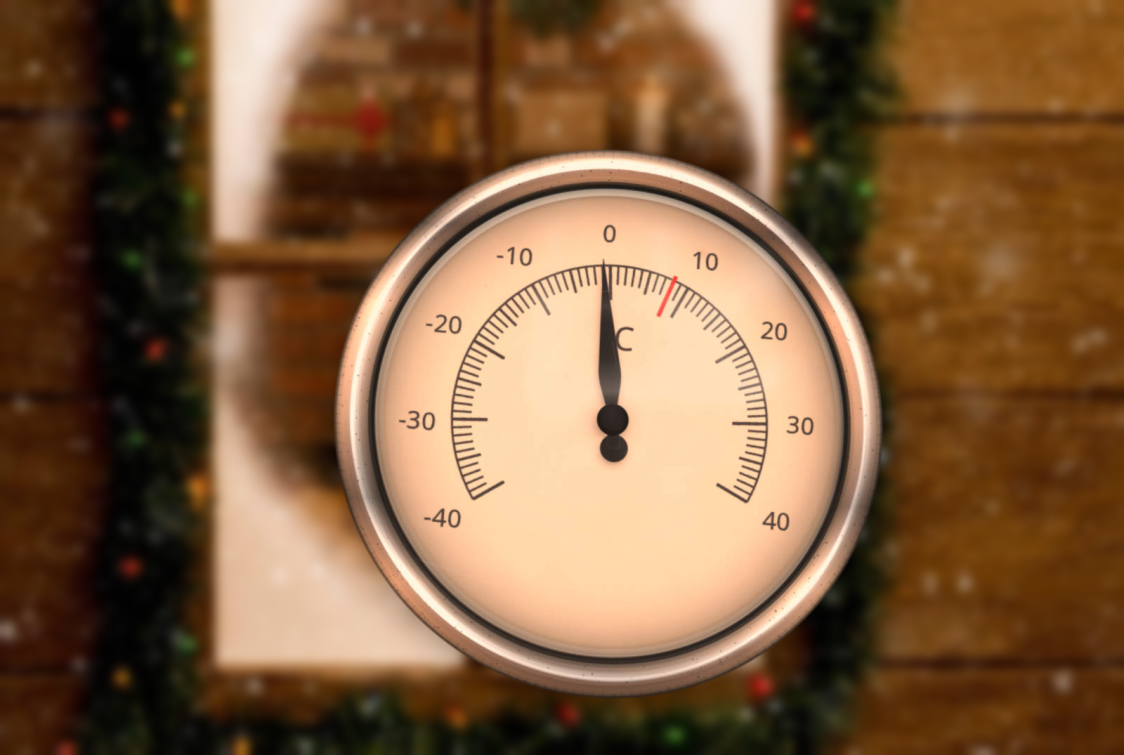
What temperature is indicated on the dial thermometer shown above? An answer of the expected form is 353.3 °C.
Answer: -1 °C
